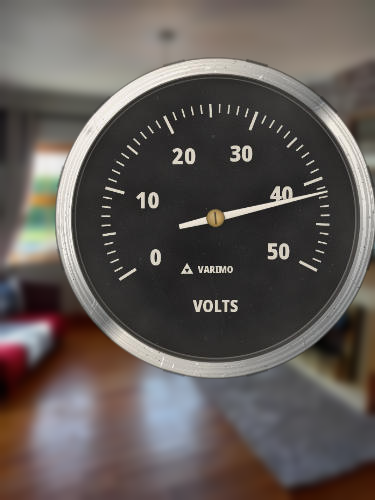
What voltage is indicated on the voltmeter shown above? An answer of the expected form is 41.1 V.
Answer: 41.5 V
